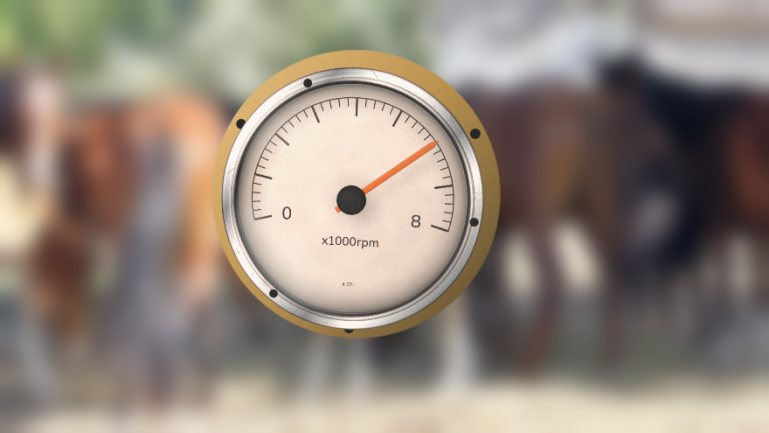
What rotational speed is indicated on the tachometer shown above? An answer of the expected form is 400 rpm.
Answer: 6000 rpm
